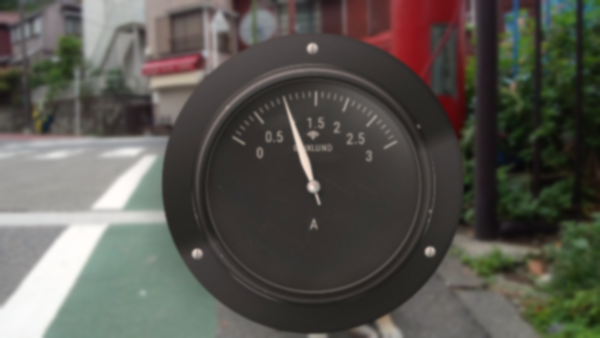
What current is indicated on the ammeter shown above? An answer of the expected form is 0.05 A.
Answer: 1 A
